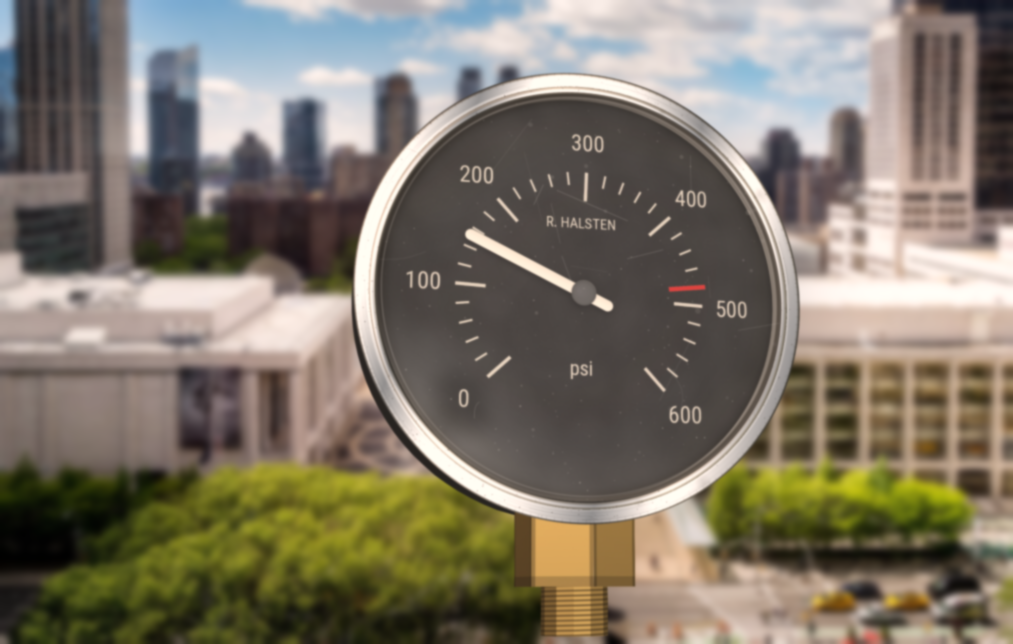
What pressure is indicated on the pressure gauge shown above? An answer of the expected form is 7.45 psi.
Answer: 150 psi
